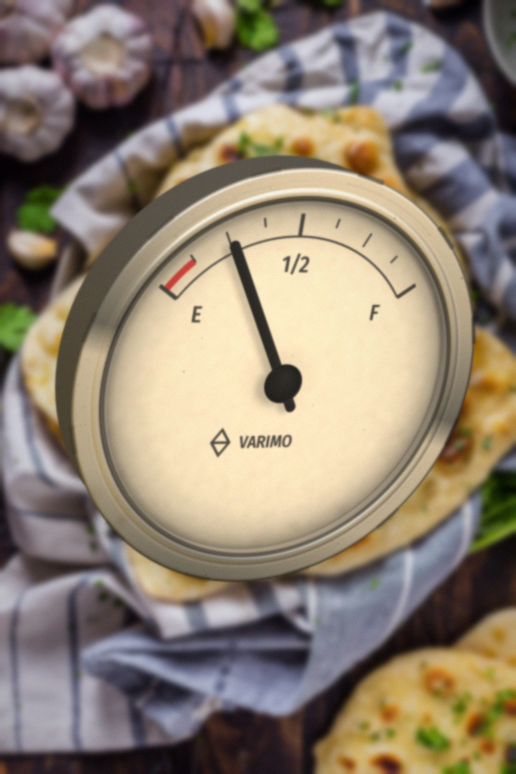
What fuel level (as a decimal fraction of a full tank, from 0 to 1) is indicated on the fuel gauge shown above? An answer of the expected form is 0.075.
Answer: 0.25
